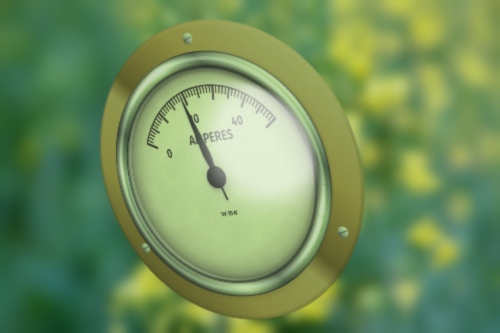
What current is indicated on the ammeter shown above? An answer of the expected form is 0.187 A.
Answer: 20 A
